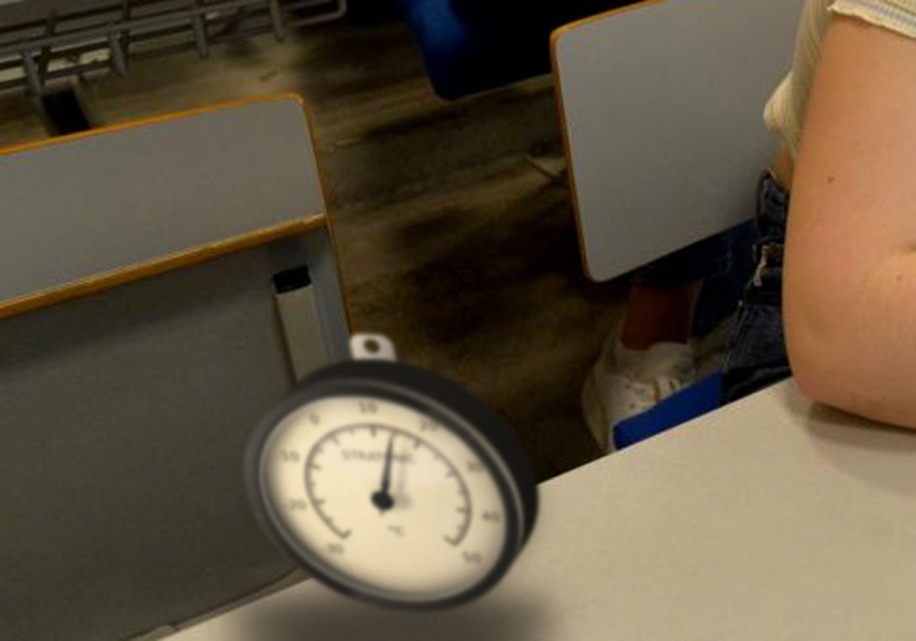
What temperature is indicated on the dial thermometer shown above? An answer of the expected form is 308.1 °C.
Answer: 15 °C
